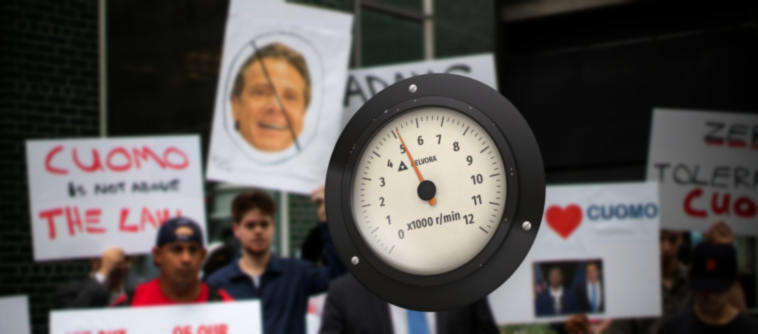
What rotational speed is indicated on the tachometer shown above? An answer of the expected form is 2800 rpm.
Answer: 5200 rpm
